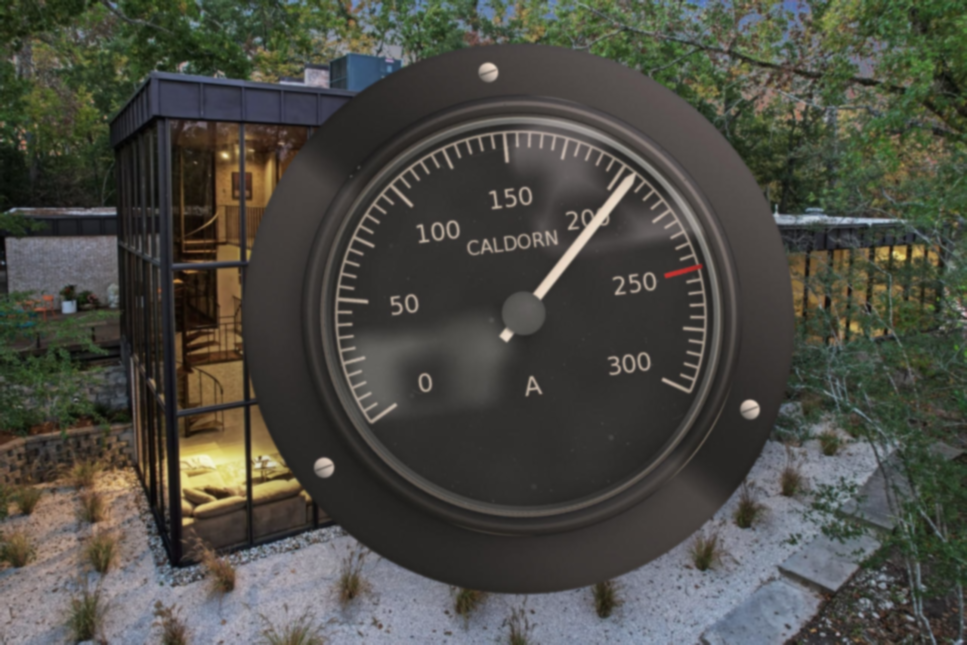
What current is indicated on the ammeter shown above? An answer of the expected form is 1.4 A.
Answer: 205 A
